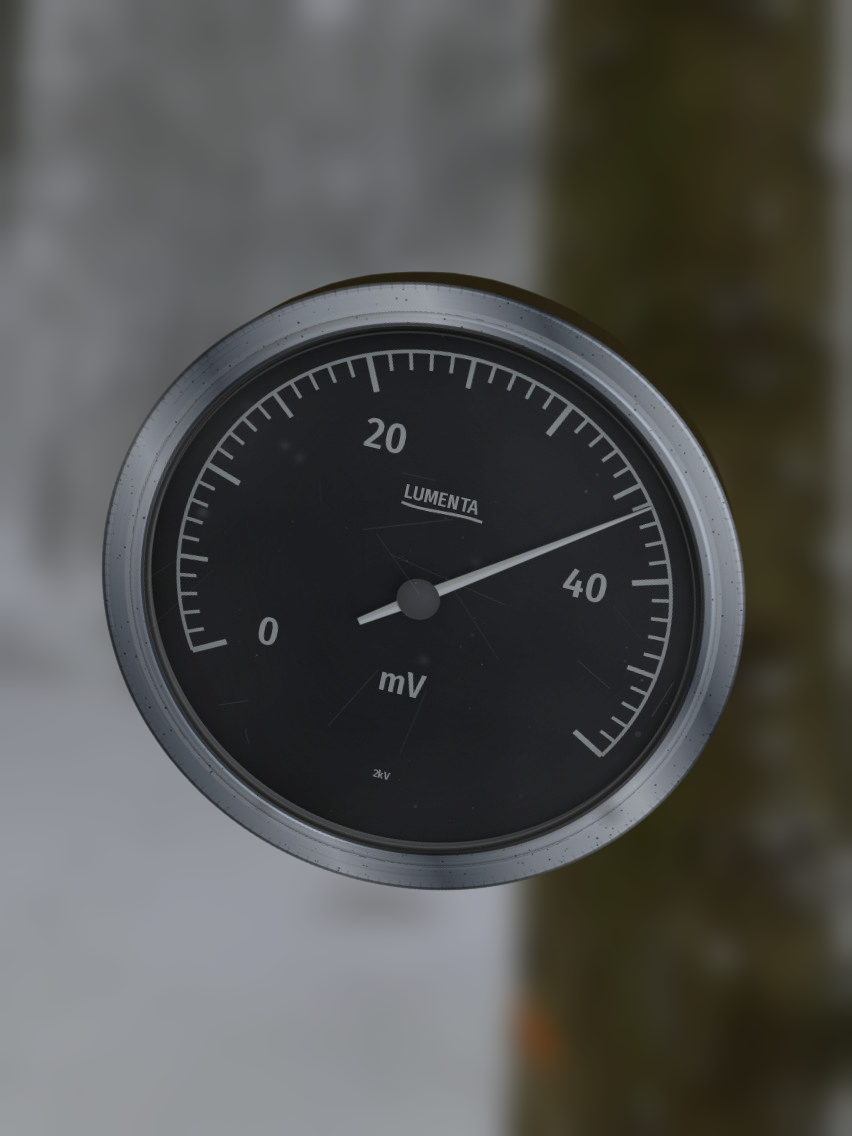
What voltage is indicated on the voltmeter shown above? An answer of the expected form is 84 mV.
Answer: 36 mV
